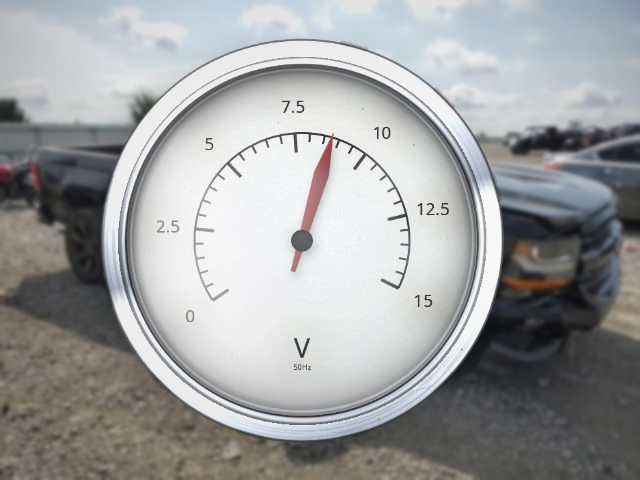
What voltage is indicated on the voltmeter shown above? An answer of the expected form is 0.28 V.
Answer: 8.75 V
